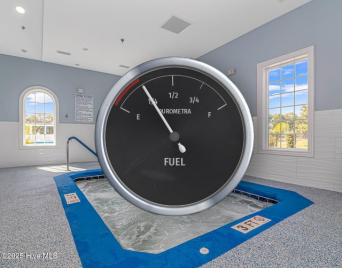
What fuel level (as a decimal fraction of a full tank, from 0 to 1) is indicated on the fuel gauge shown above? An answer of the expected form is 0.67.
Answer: 0.25
